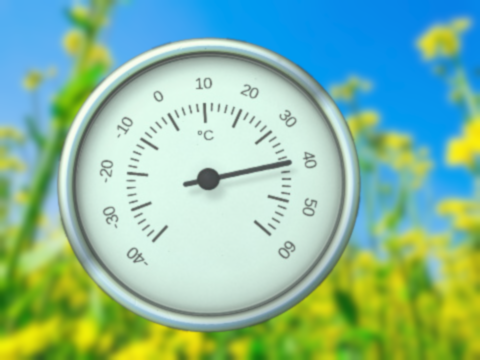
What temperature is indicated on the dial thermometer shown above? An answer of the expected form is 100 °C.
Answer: 40 °C
